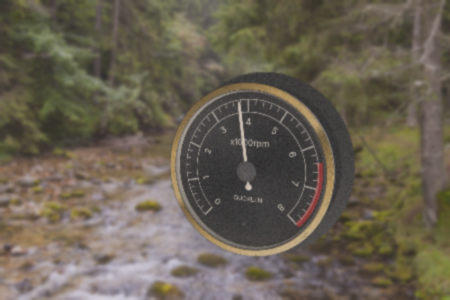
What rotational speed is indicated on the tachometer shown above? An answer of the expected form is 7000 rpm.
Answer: 3800 rpm
